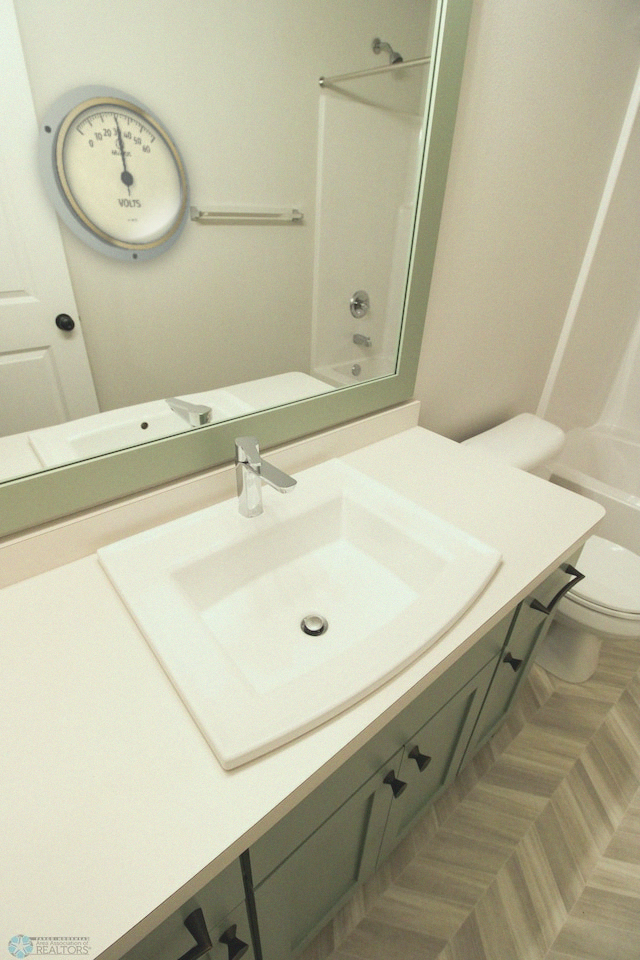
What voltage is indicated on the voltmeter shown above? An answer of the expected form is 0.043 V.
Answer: 30 V
